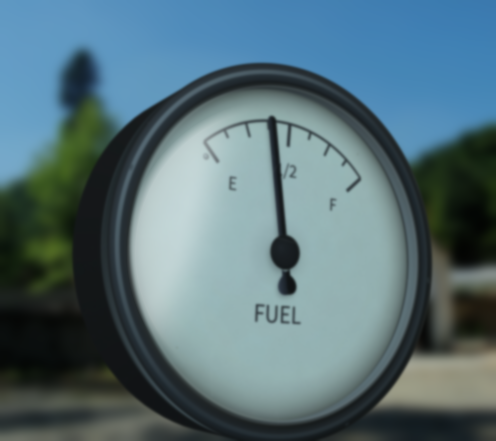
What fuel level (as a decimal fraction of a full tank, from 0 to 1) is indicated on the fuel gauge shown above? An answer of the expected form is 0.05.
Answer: 0.375
